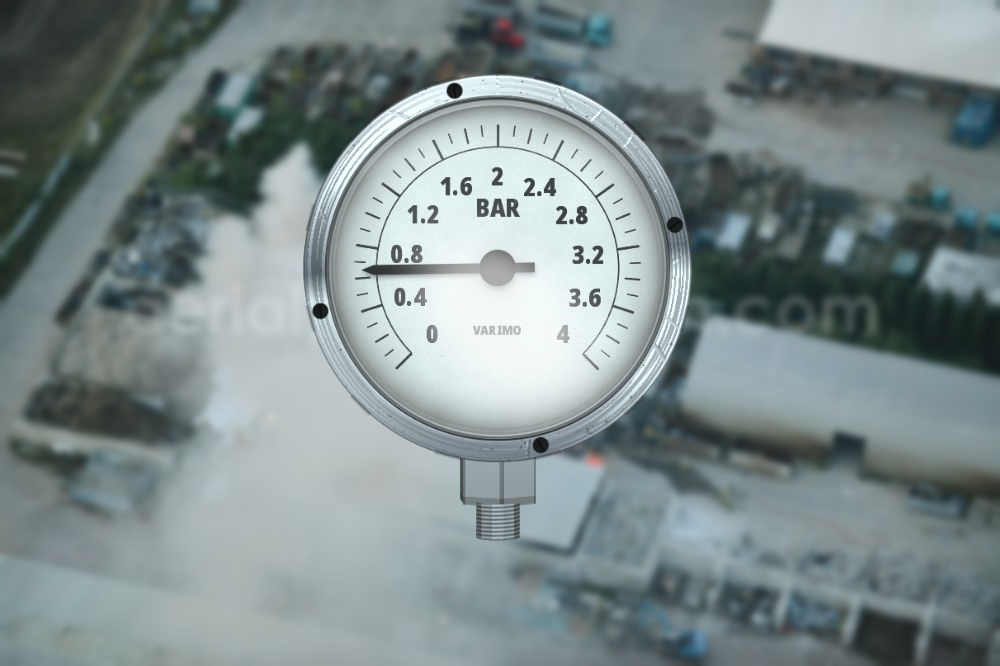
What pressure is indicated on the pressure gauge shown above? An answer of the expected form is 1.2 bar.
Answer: 0.65 bar
